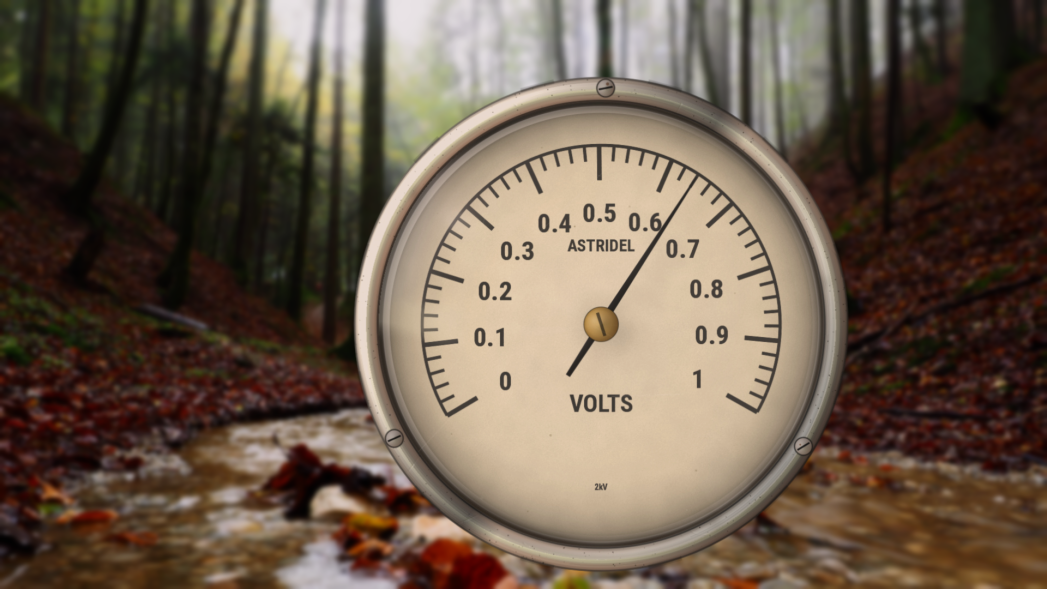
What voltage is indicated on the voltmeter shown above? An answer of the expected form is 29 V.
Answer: 0.64 V
